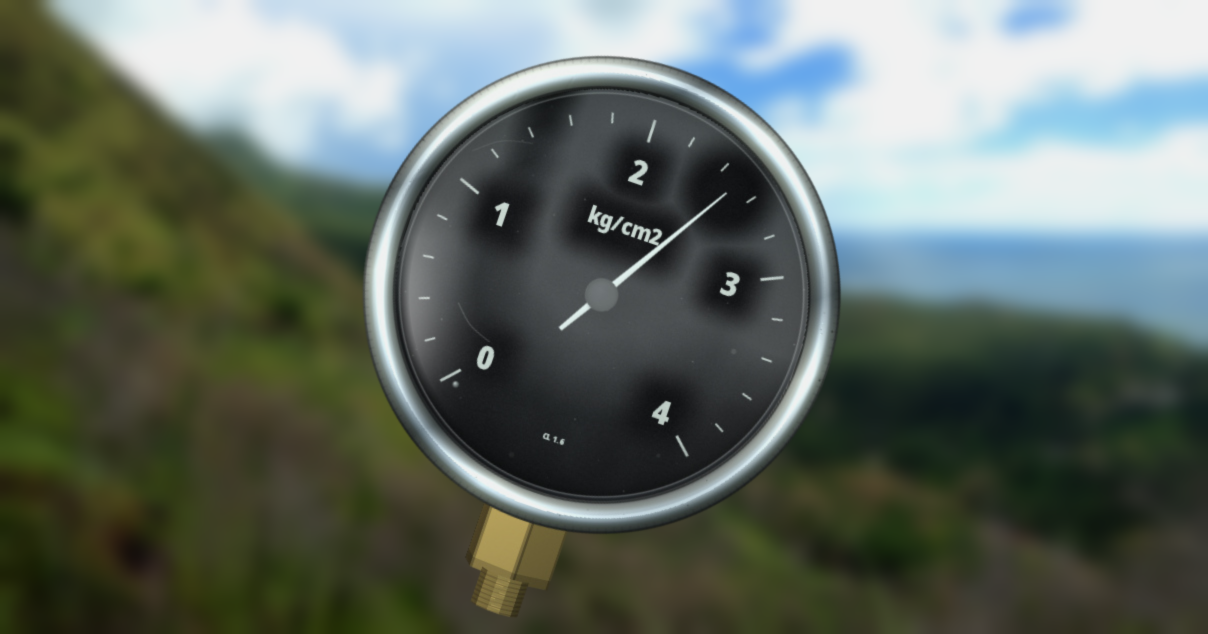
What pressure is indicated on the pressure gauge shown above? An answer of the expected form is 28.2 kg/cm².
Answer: 2.5 kg/cm²
